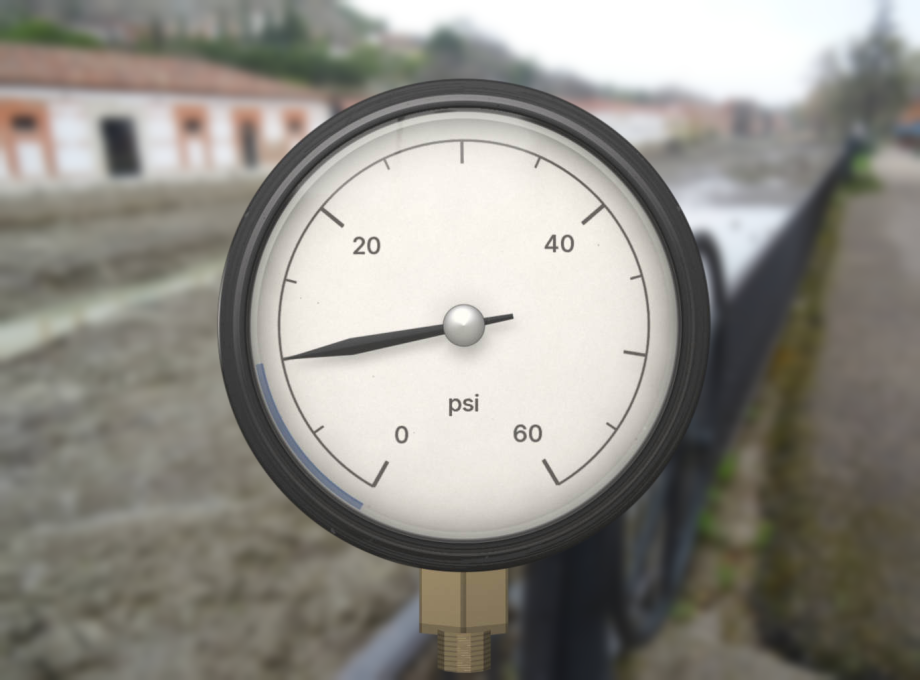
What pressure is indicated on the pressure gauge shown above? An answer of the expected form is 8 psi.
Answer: 10 psi
